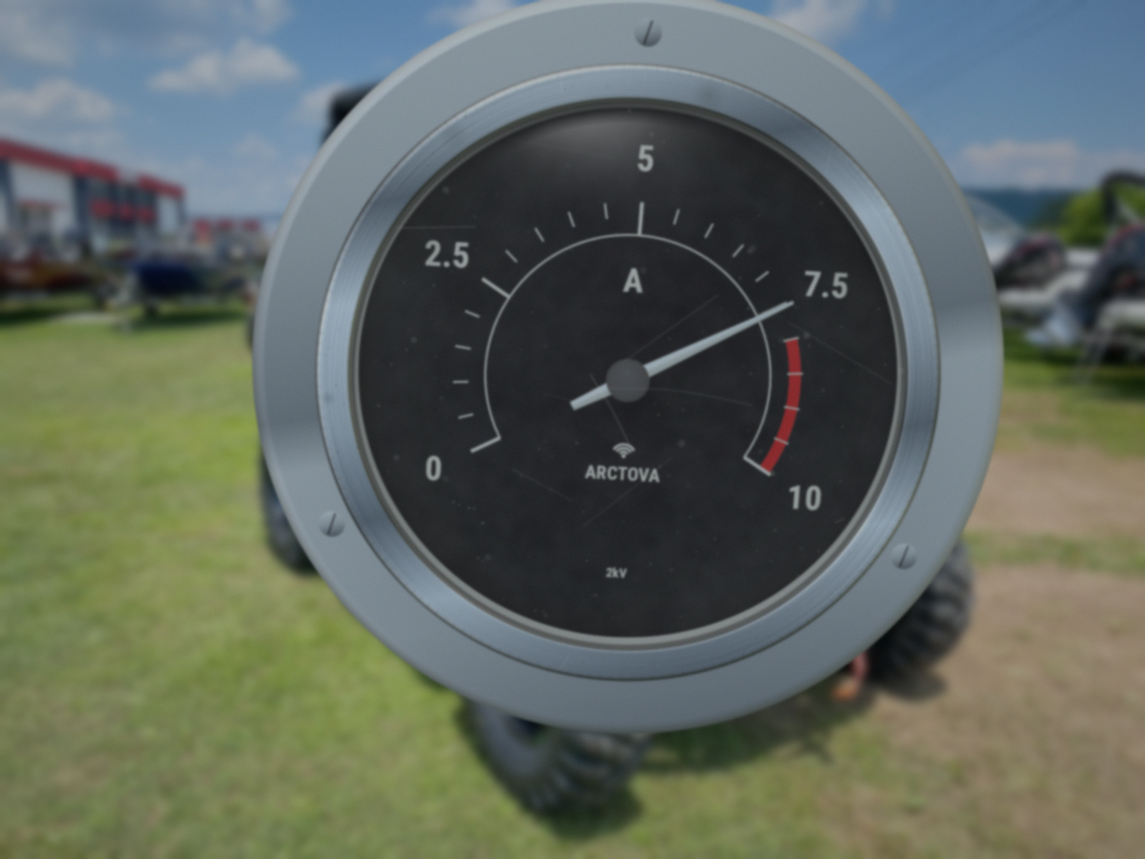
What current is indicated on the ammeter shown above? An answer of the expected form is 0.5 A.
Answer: 7.5 A
